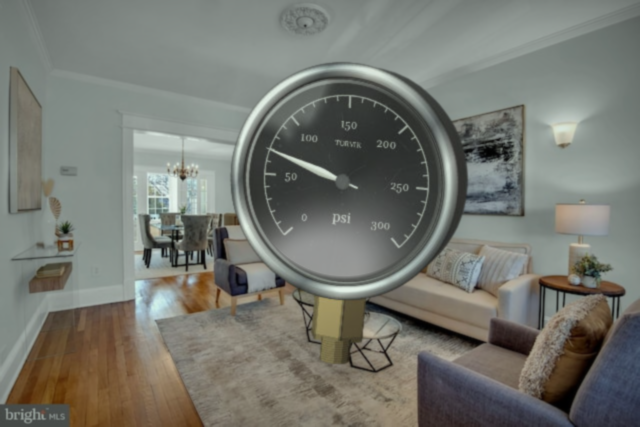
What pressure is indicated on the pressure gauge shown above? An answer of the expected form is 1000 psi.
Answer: 70 psi
